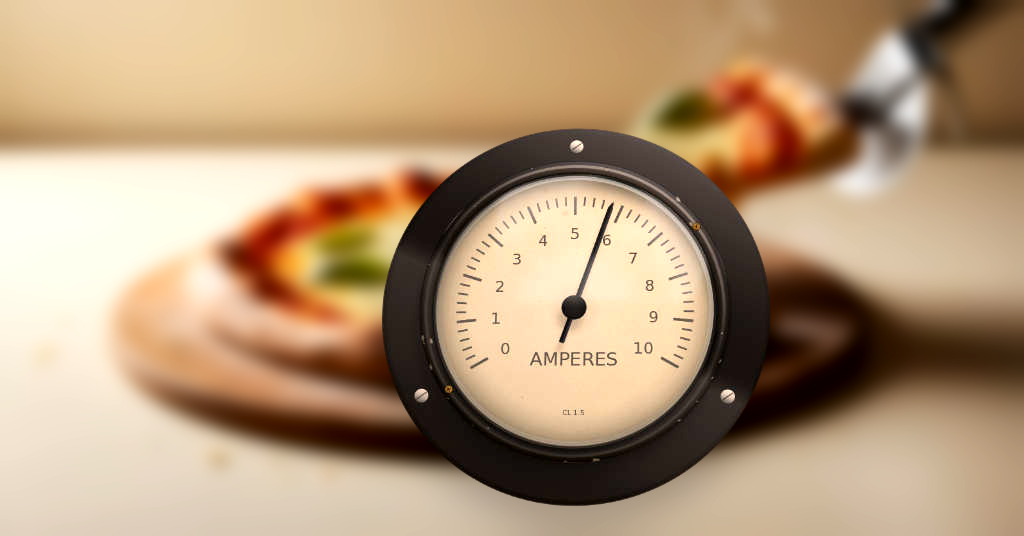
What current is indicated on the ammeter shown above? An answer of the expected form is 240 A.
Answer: 5.8 A
